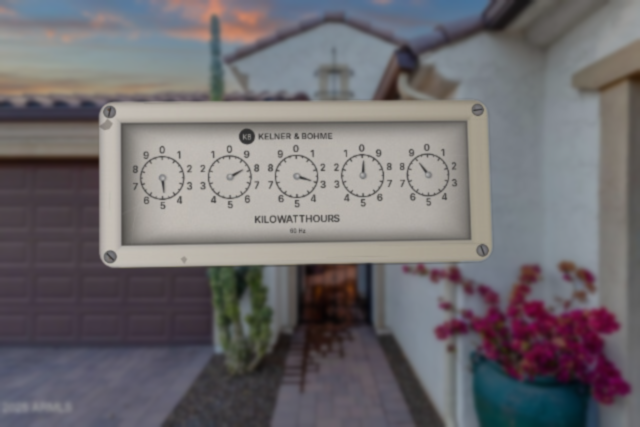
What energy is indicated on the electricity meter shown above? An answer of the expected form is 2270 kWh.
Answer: 48299 kWh
